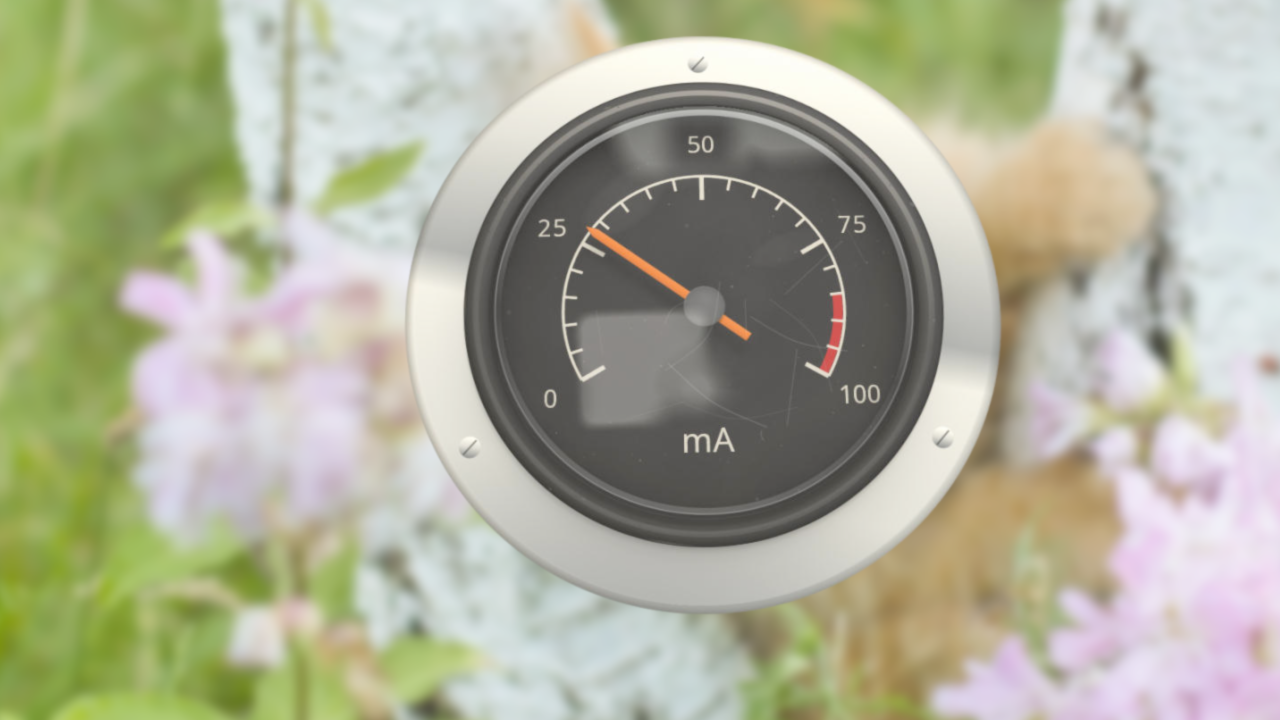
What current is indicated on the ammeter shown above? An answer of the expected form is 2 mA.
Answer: 27.5 mA
